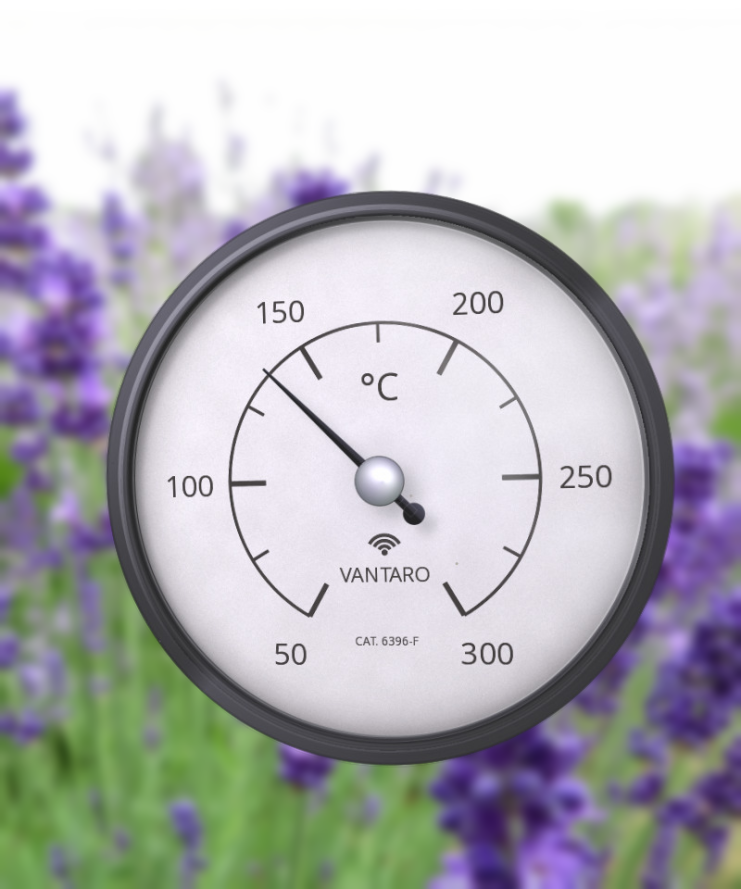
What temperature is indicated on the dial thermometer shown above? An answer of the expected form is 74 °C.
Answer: 137.5 °C
